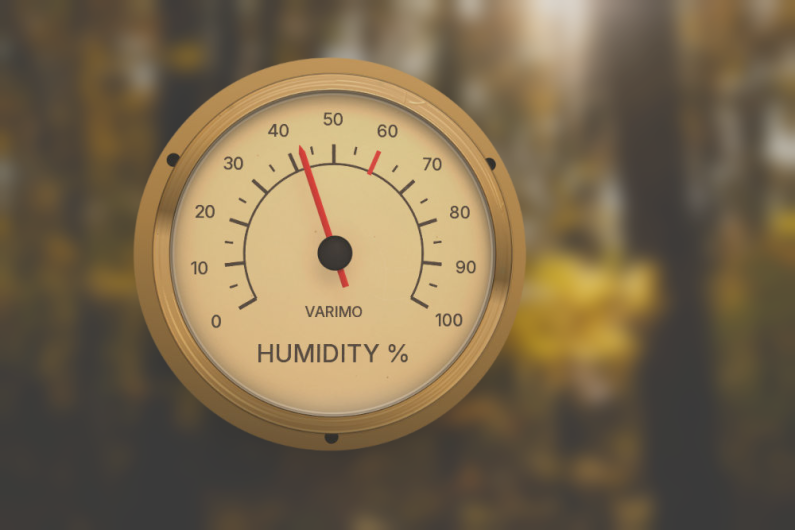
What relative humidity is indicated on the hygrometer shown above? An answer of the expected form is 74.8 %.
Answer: 42.5 %
